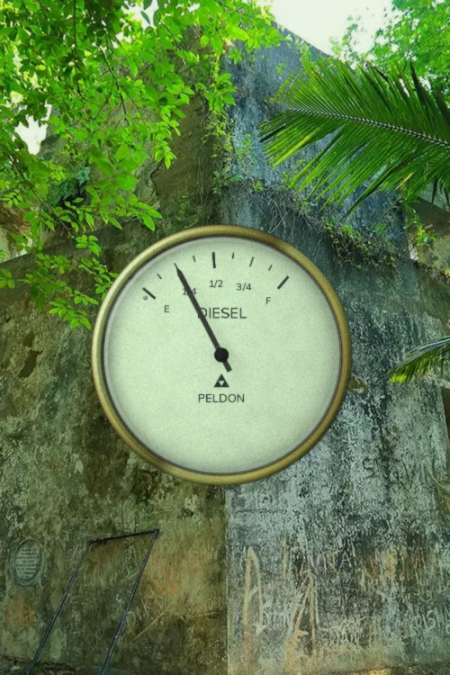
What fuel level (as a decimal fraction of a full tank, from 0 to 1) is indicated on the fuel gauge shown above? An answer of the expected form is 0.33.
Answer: 0.25
